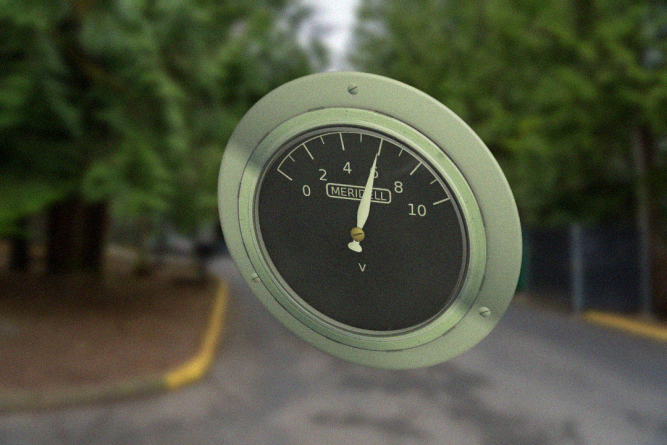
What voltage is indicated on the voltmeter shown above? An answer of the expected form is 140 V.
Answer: 6 V
